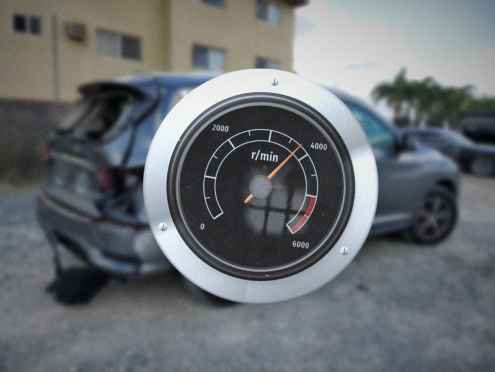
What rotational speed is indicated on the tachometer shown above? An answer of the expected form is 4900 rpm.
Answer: 3750 rpm
